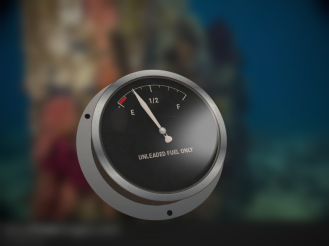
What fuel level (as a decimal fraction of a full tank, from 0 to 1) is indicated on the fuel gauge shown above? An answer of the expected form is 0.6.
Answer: 0.25
